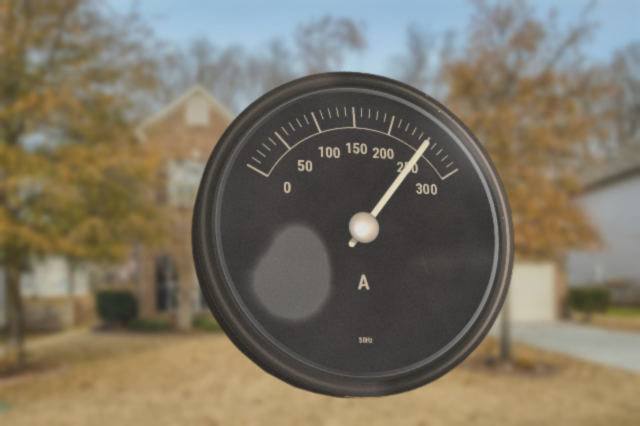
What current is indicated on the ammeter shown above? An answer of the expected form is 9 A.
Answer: 250 A
